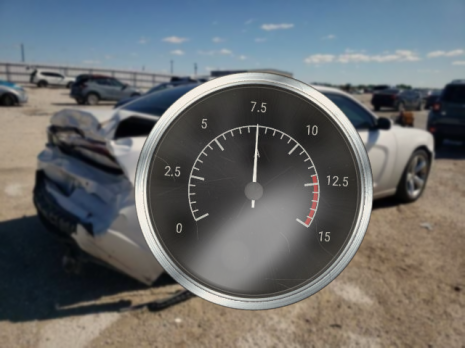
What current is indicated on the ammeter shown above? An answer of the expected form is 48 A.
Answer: 7.5 A
